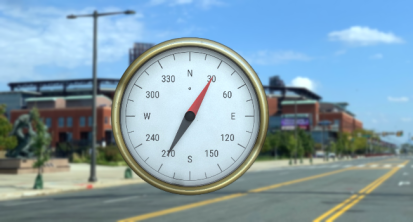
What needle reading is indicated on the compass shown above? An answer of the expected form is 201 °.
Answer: 30 °
